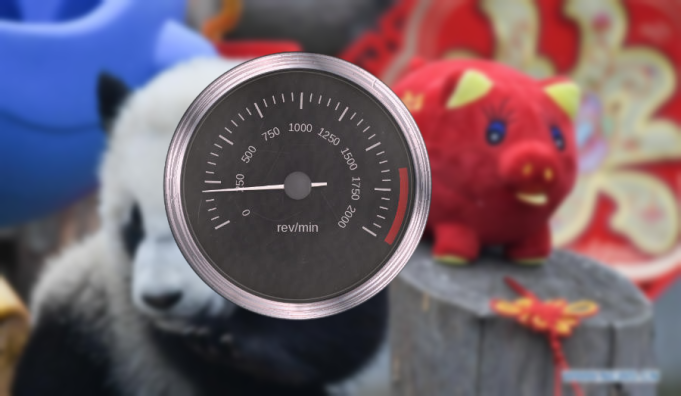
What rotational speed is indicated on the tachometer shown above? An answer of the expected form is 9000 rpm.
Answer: 200 rpm
